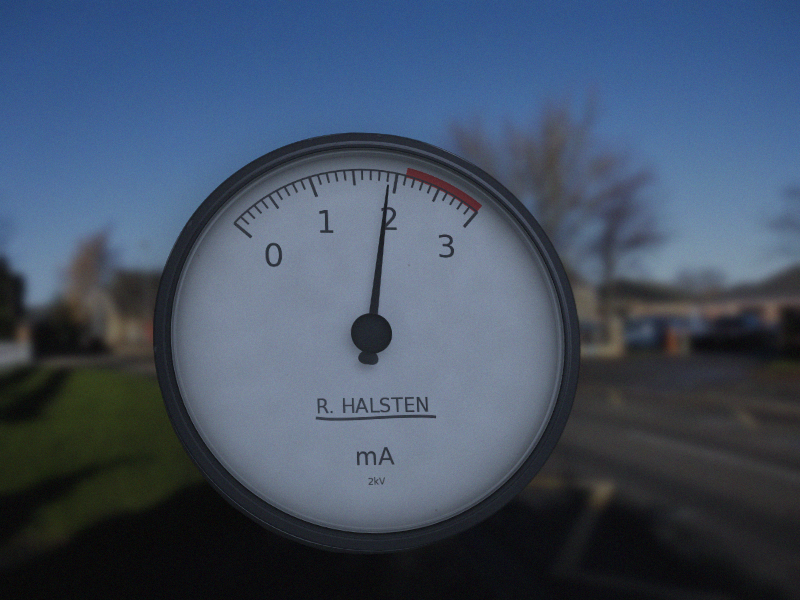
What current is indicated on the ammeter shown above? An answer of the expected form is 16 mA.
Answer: 1.9 mA
